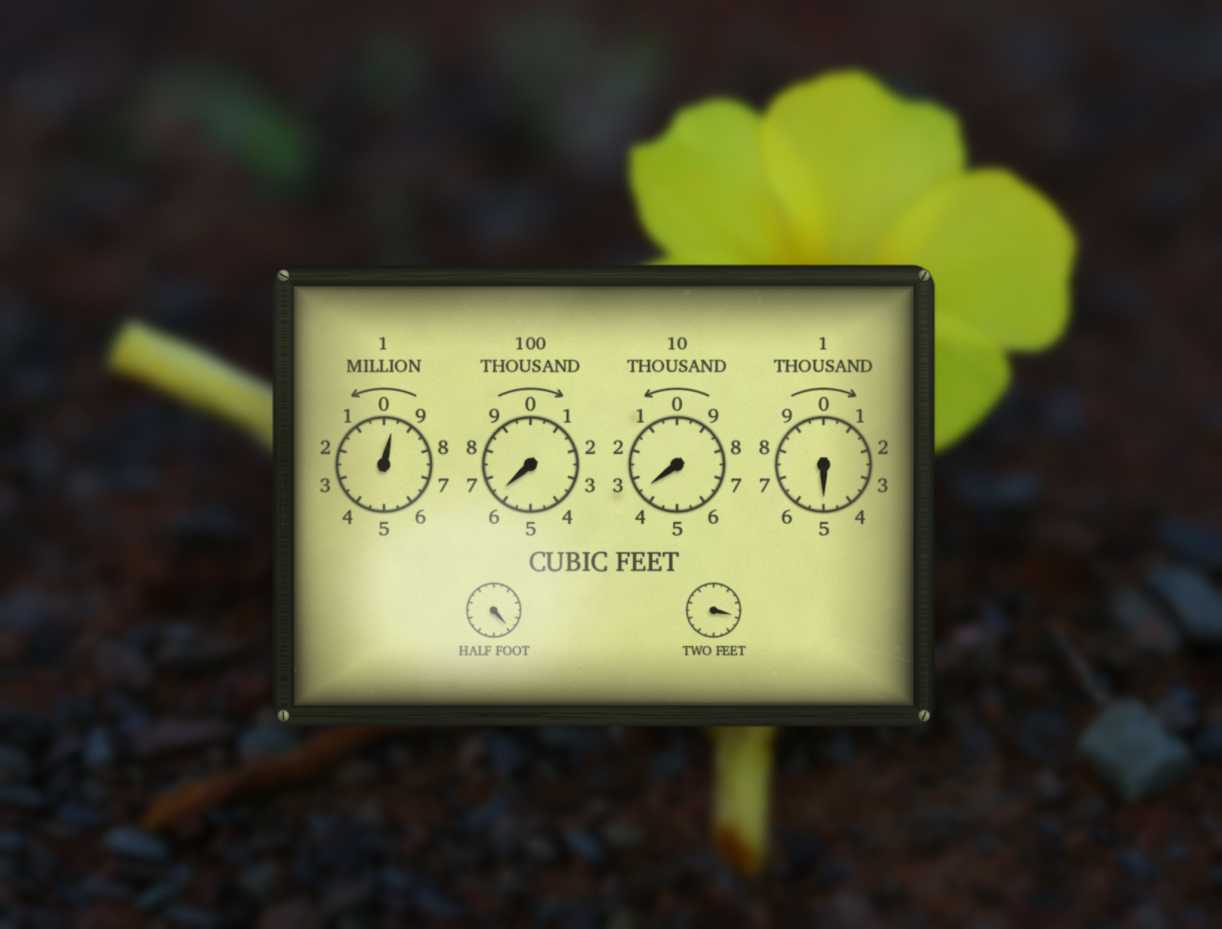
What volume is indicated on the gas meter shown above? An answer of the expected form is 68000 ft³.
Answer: 963500 ft³
